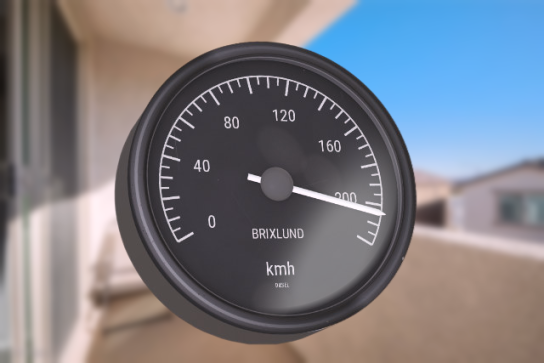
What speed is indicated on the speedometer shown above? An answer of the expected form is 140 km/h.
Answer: 205 km/h
